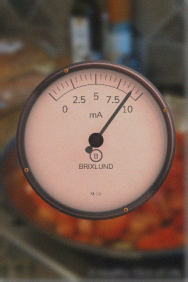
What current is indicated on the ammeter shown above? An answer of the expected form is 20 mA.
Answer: 9 mA
